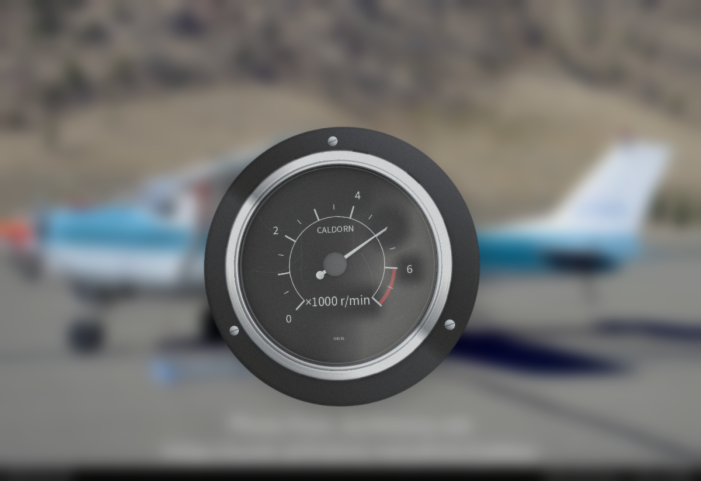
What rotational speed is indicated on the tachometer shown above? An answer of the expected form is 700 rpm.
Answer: 5000 rpm
